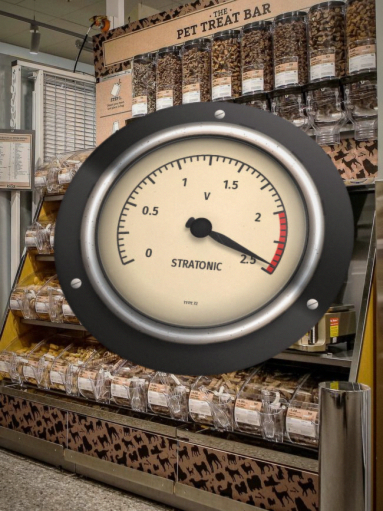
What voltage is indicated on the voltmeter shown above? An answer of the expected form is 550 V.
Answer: 2.45 V
